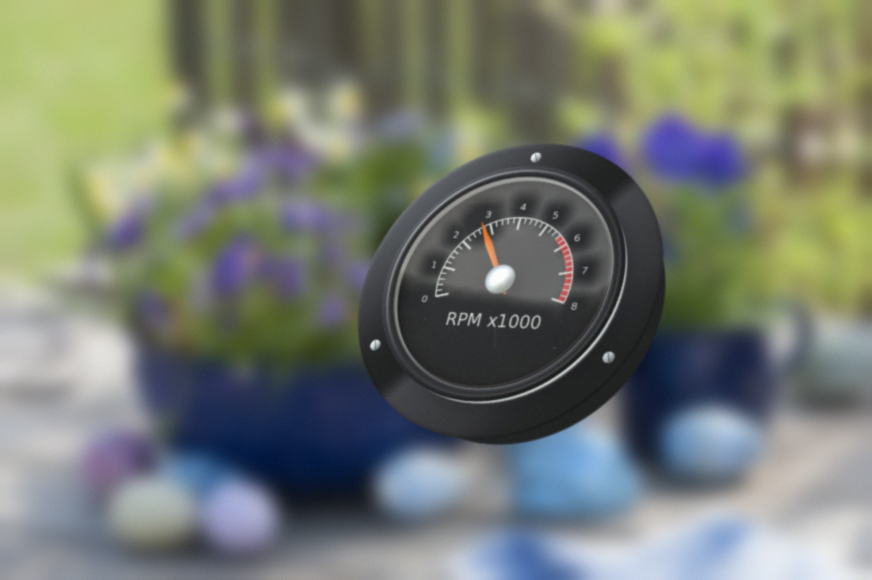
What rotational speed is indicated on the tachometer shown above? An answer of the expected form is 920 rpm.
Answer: 2800 rpm
